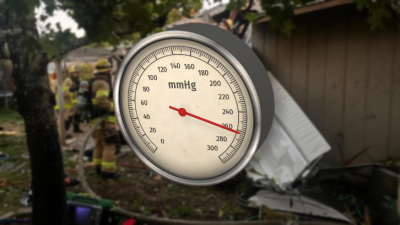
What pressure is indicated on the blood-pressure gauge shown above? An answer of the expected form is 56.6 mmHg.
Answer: 260 mmHg
